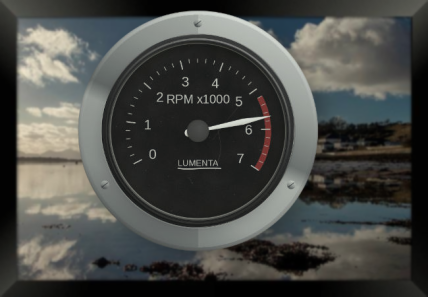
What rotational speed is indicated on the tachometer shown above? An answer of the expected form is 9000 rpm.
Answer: 5700 rpm
